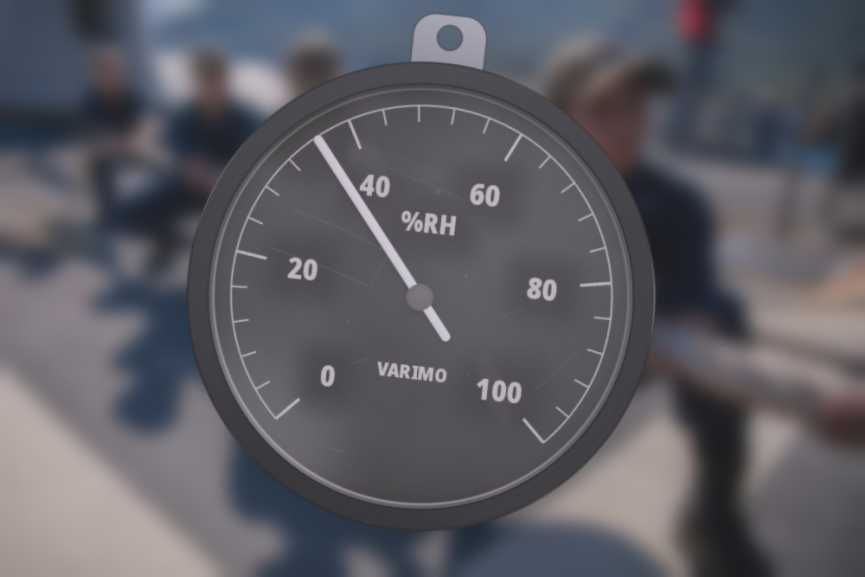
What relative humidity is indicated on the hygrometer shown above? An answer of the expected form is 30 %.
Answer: 36 %
